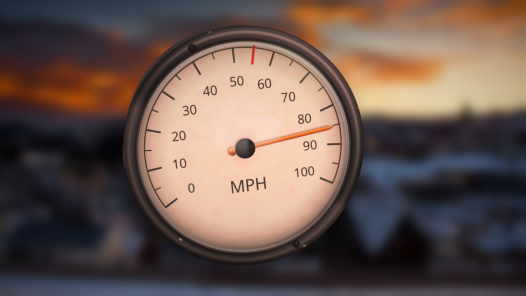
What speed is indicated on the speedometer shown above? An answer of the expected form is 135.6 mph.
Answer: 85 mph
